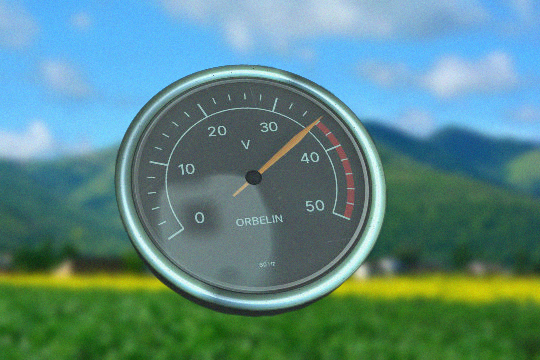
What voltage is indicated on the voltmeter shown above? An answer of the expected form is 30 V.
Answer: 36 V
